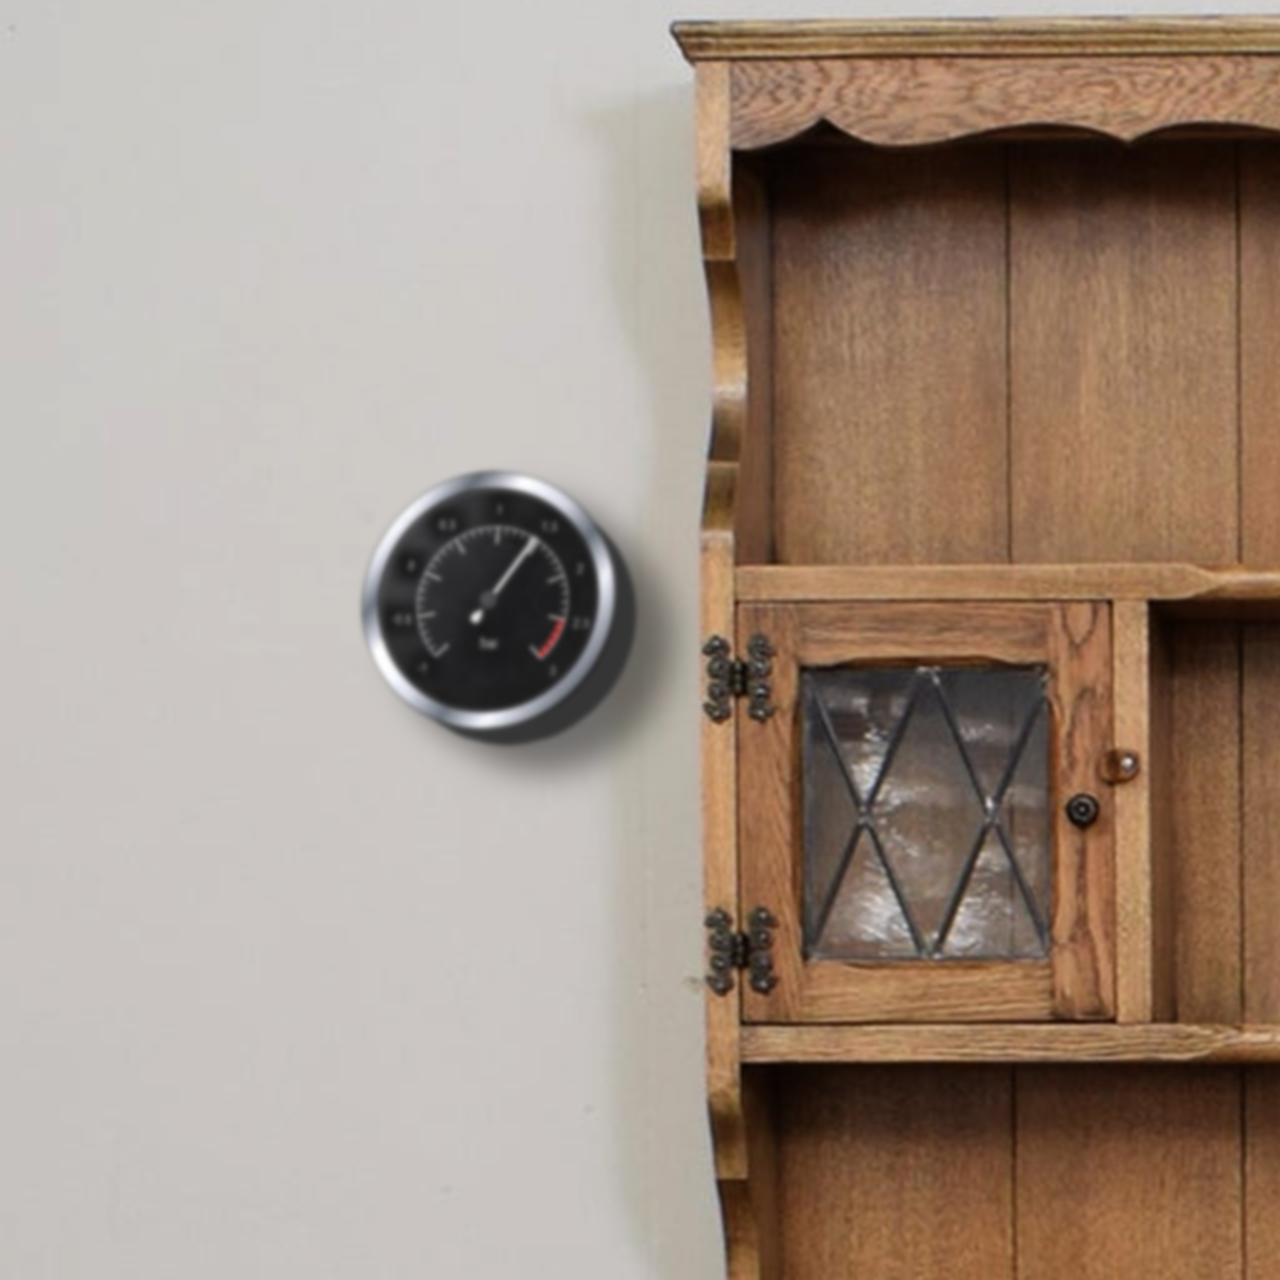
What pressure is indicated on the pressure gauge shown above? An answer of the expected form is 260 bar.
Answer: 1.5 bar
